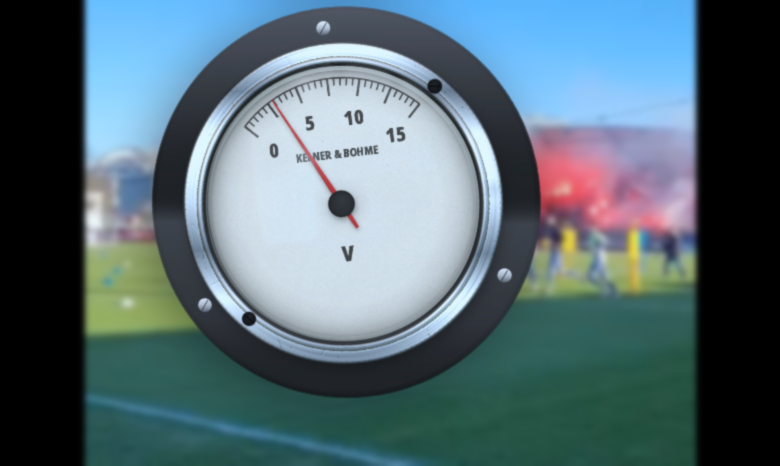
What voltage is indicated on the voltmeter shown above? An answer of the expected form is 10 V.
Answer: 3 V
